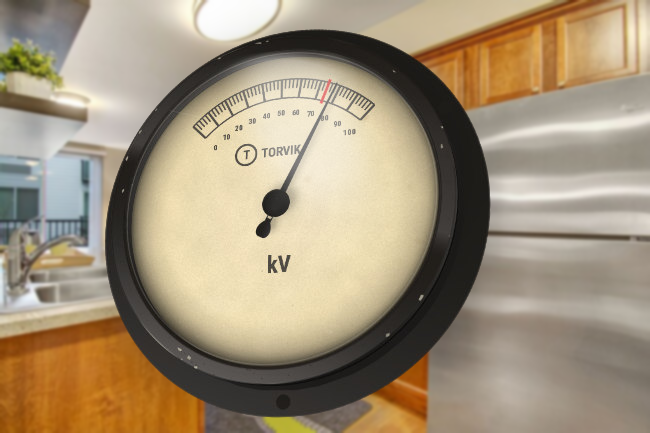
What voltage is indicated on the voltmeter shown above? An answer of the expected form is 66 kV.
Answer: 80 kV
